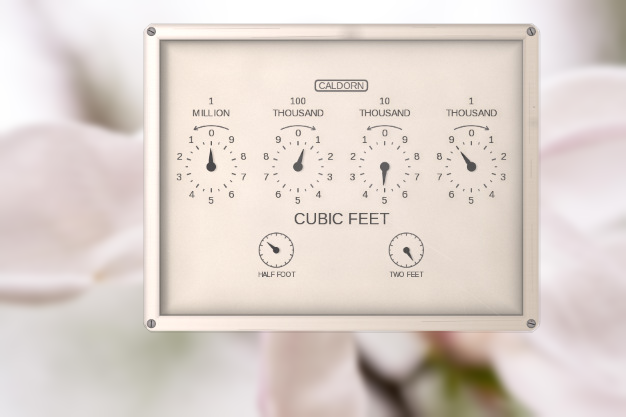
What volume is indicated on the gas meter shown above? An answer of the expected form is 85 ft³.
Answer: 4900 ft³
